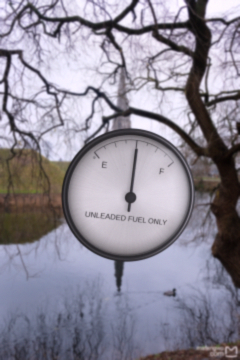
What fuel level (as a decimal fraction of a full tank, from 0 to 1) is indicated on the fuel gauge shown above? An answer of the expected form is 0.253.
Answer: 0.5
